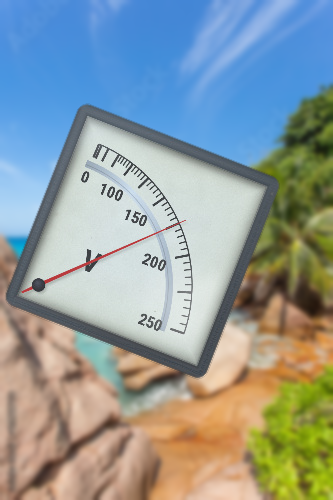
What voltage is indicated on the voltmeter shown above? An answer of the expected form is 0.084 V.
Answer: 175 V
